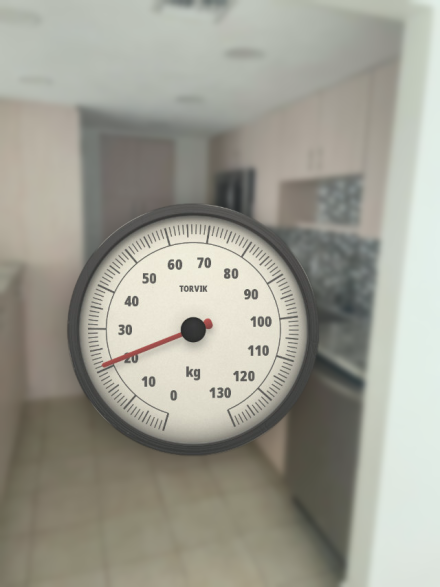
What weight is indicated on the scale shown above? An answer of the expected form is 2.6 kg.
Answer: 21 kg
